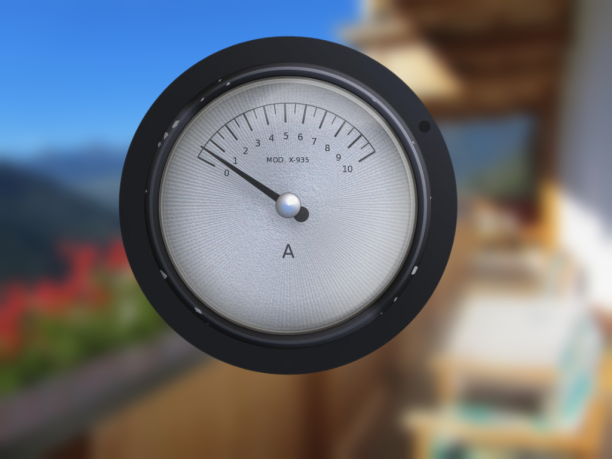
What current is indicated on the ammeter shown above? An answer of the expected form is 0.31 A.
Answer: 0.5 A
